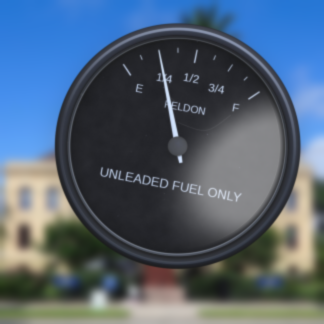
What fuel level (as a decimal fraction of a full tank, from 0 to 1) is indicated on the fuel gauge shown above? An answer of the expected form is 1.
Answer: 0.25
